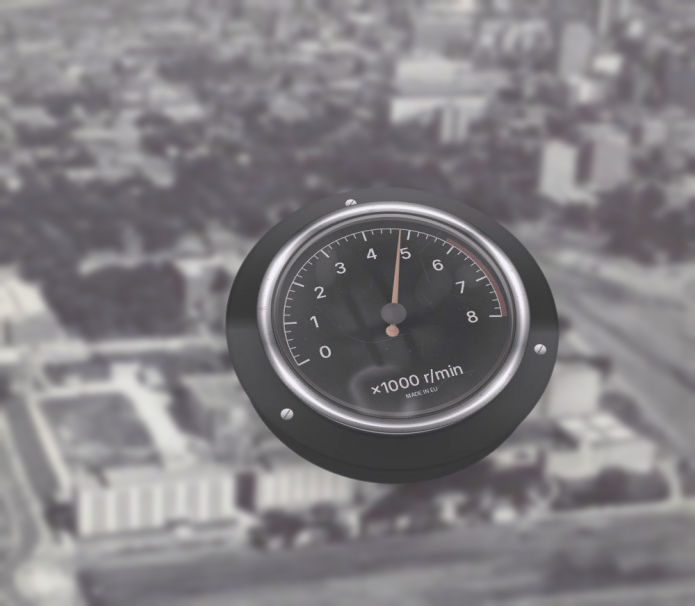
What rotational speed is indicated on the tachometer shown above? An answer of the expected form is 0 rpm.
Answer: 4800 rpm
